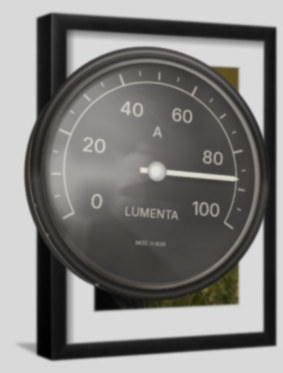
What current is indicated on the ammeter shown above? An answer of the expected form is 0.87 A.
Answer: 87.5 A
